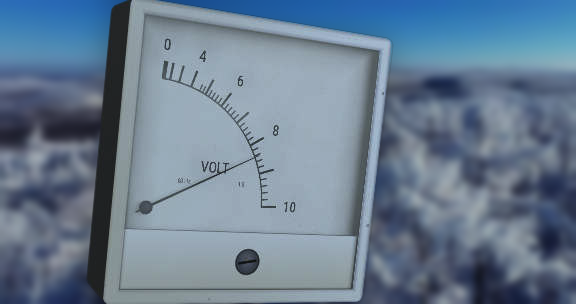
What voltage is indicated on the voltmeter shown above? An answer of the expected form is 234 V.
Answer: 8.4 V
